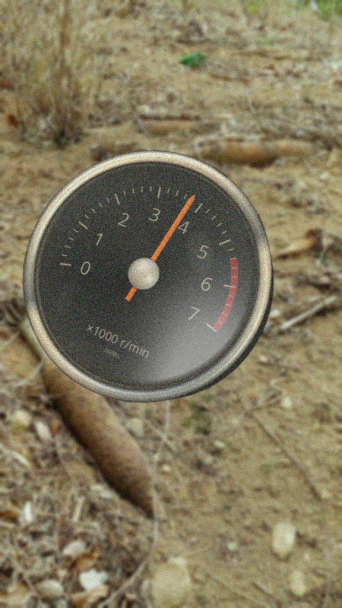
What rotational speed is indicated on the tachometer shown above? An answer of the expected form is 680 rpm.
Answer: 3800 rpm
